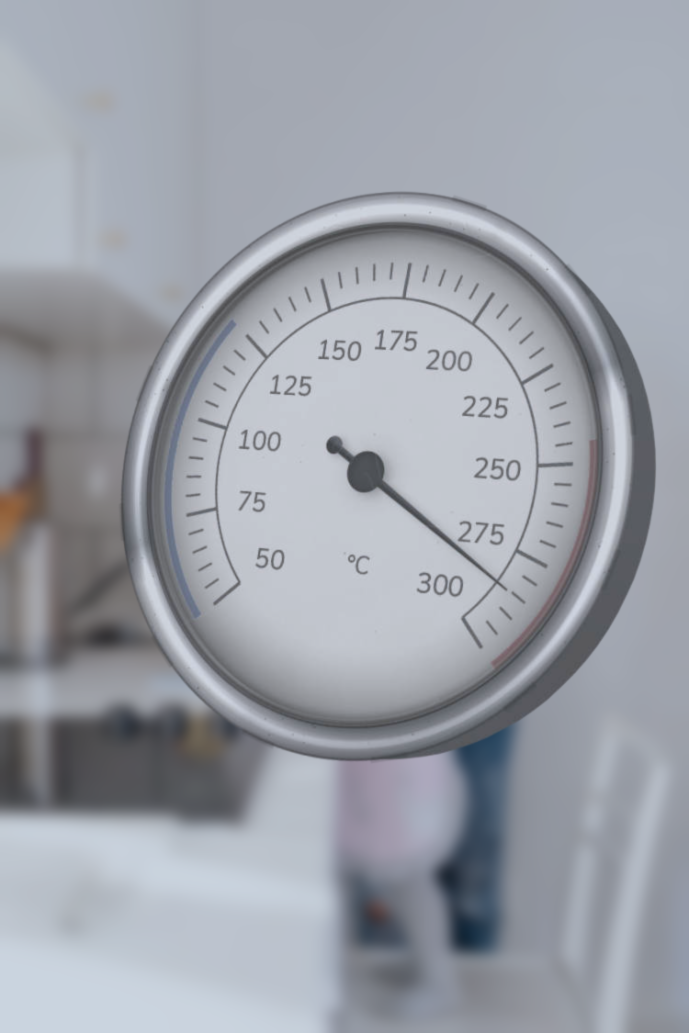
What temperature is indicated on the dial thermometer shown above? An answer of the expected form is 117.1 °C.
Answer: 285 °C
